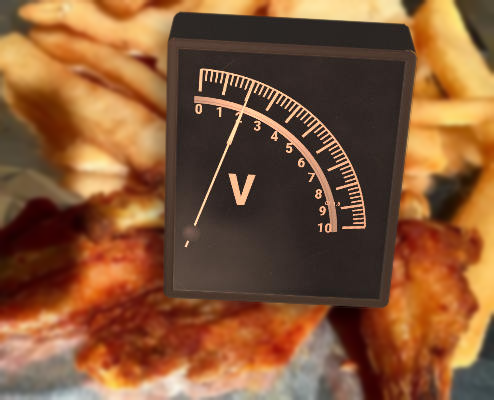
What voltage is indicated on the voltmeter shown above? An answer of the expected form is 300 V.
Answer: 2 V
